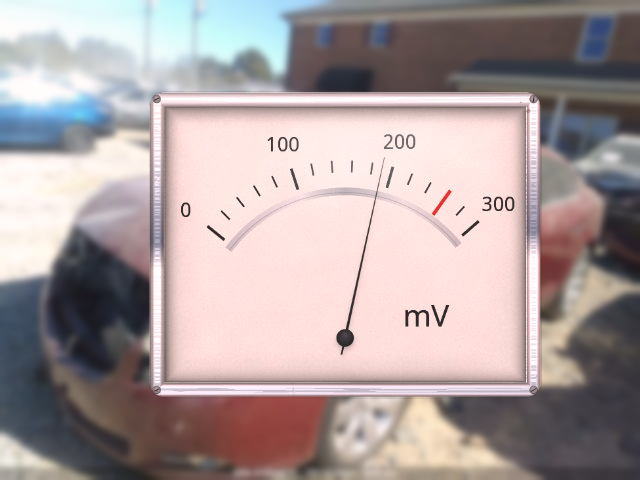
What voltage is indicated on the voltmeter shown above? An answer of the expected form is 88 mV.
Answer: 190 mV
